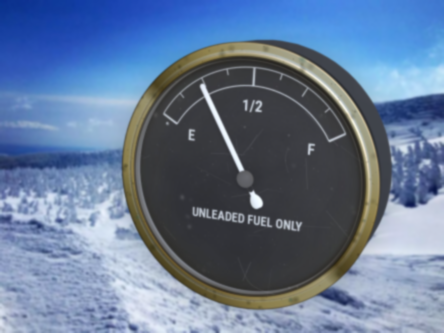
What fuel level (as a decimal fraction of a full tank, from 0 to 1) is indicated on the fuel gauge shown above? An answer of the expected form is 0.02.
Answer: 0.25
